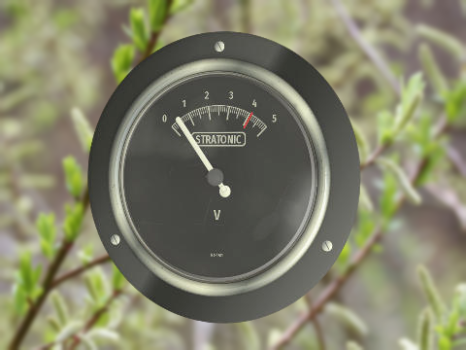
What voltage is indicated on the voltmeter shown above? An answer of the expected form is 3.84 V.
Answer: 0.5 V
